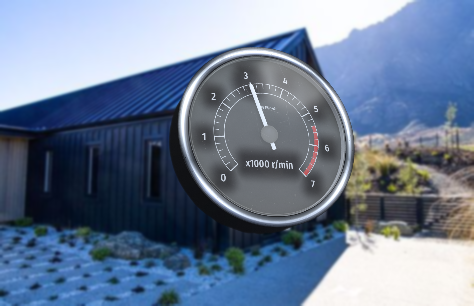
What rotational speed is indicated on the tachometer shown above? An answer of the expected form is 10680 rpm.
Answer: 3000 rpm
